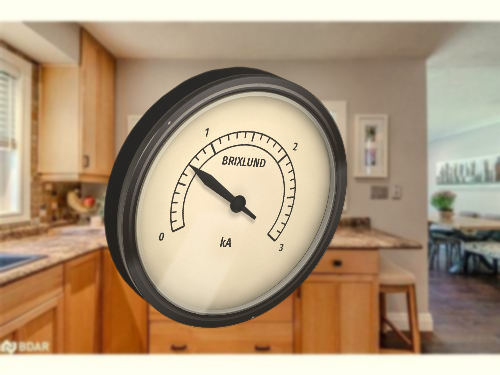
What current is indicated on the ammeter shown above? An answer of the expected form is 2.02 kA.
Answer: 0.7 kA
